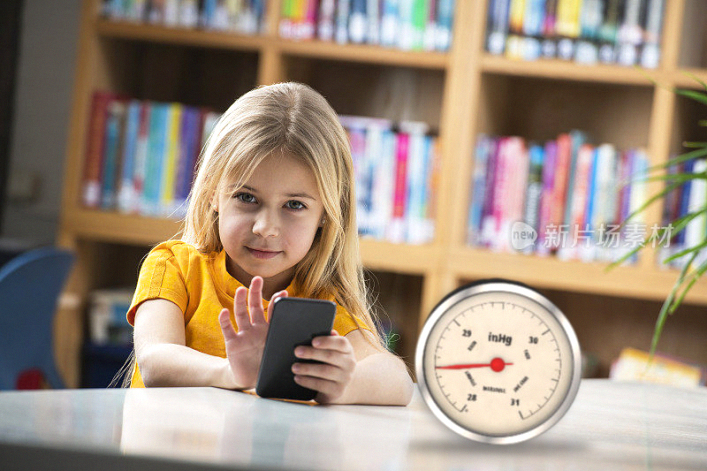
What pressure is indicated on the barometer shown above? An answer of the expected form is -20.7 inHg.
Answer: 28.5 inHg
